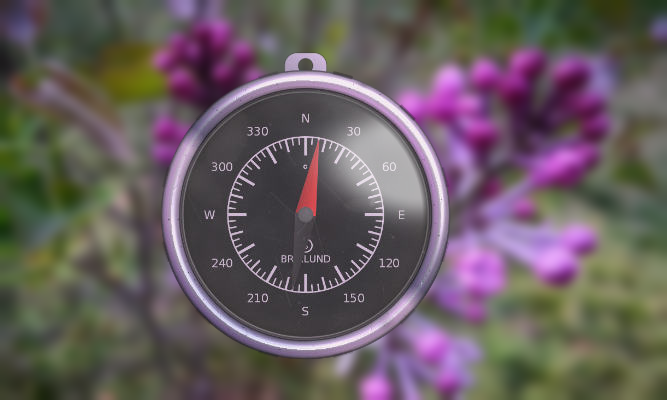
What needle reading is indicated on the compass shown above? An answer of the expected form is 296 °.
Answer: 10 °
